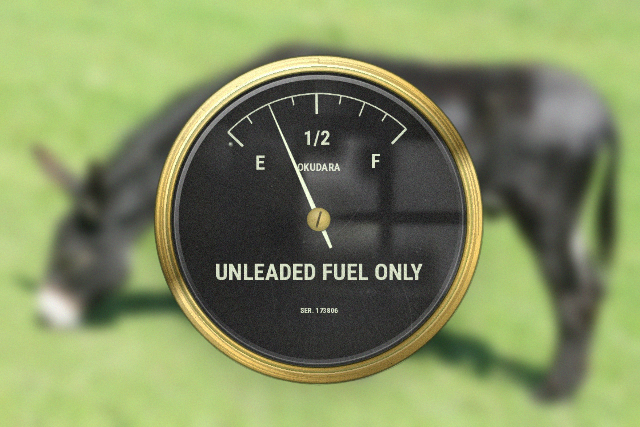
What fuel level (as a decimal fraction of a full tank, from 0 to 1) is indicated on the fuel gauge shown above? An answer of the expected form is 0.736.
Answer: 0.25
